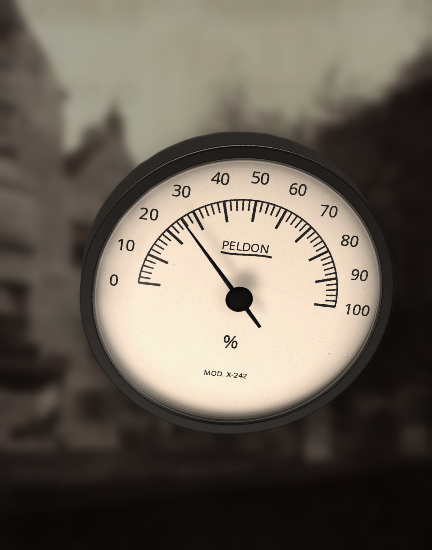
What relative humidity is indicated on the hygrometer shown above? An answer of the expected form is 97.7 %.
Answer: 26 %
